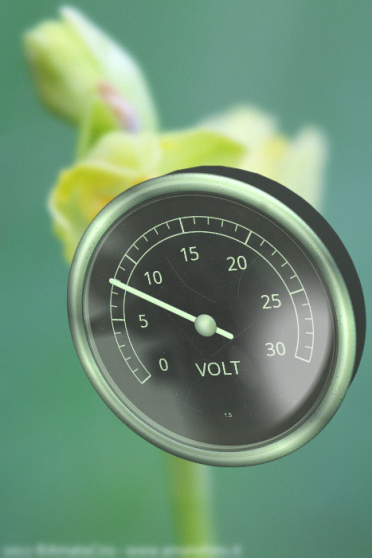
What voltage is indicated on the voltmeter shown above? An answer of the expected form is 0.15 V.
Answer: 8 V
